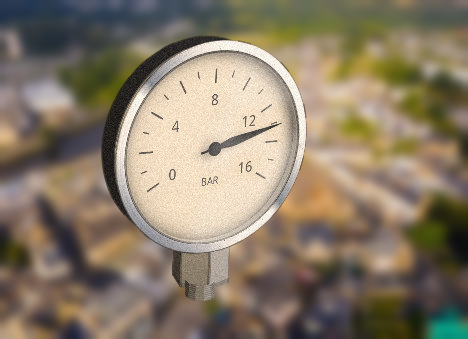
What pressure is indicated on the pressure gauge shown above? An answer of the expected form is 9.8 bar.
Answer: 13 bar
